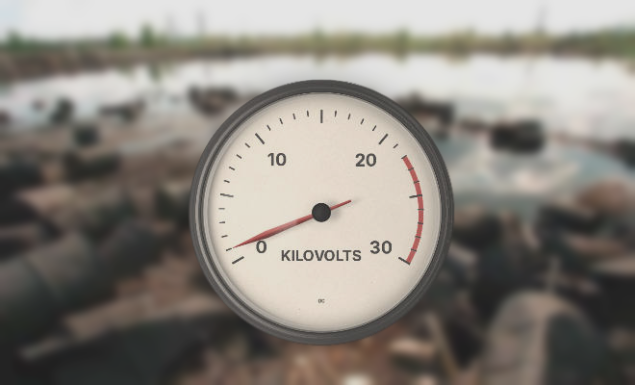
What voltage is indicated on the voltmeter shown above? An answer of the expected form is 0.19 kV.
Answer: 1 kV
